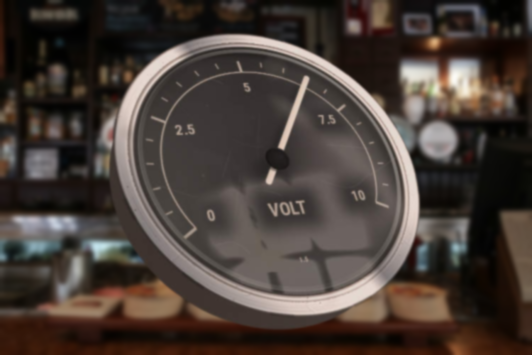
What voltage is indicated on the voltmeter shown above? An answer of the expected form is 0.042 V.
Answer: 6.5 V
